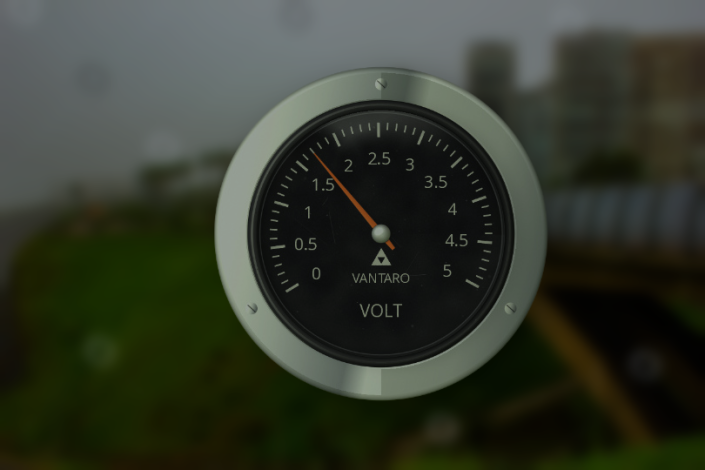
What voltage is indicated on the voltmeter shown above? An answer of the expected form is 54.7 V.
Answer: 1.7 V
